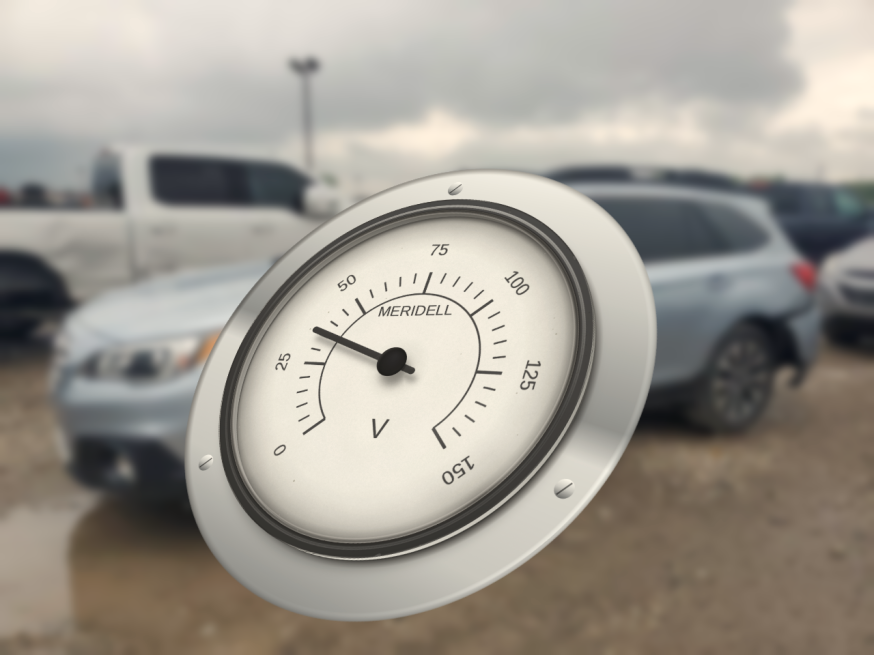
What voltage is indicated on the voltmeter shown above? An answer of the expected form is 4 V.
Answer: 35 V
